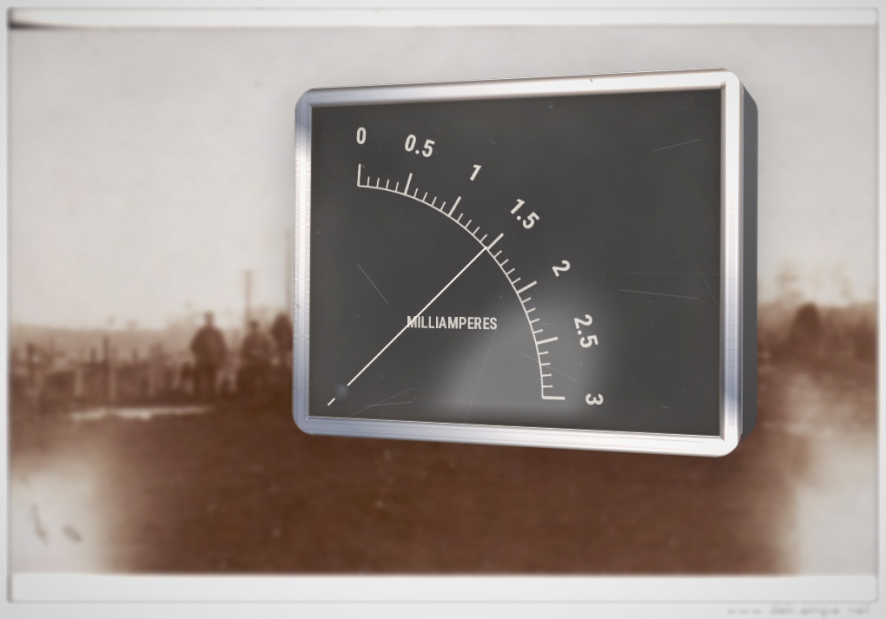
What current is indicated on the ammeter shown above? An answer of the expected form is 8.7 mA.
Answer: 1.5 mA
